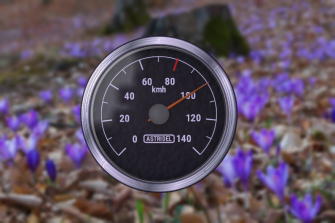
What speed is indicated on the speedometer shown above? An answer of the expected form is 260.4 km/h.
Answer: 100 km/h
